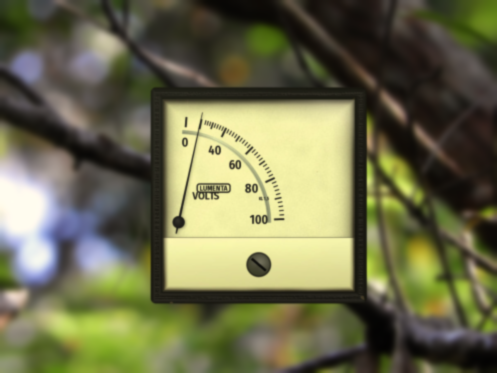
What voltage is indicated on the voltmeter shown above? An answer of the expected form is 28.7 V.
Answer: 20 V
